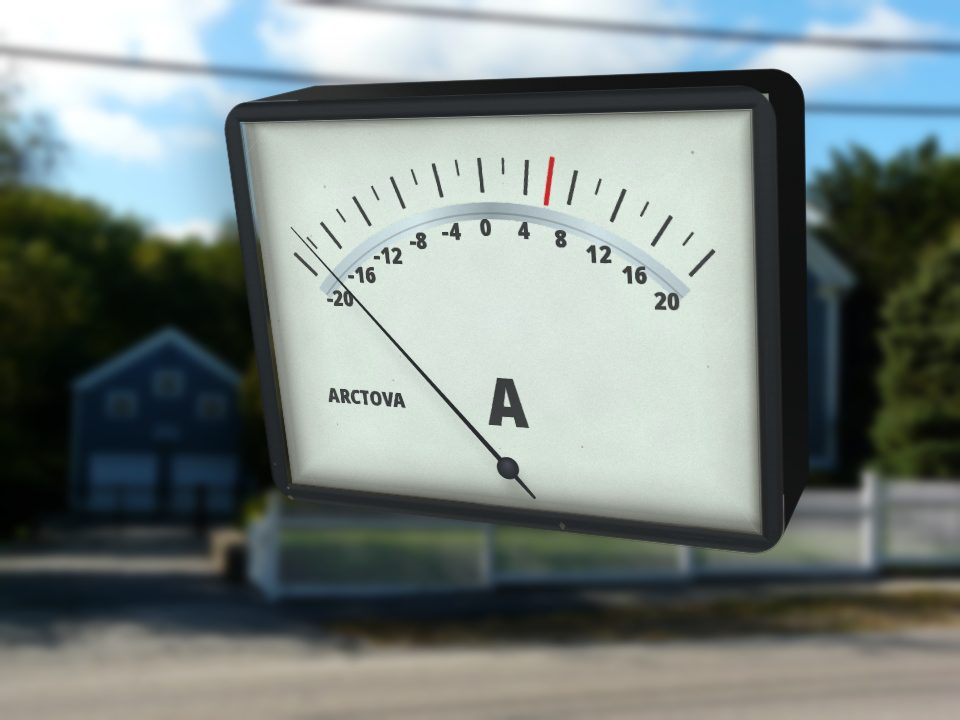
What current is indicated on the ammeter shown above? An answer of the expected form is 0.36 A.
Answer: -18 A
